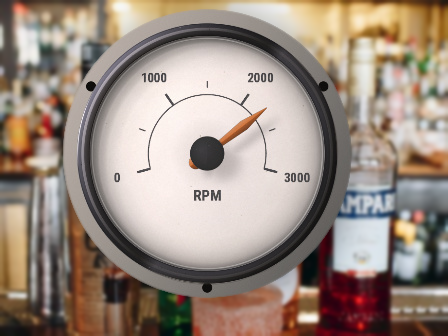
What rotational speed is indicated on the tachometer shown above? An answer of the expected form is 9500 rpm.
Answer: 2250 rpm
